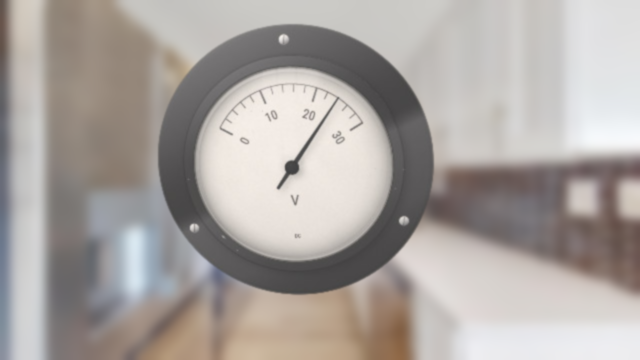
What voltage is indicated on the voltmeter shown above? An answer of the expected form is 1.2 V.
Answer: 24 V
